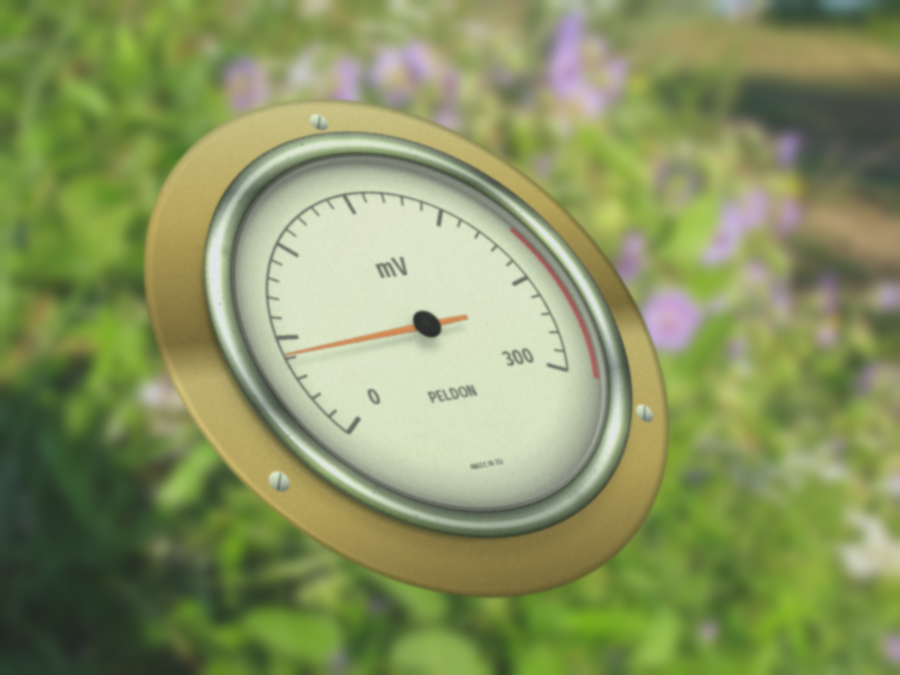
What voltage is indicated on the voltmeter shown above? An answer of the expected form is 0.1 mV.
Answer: 40 mV
